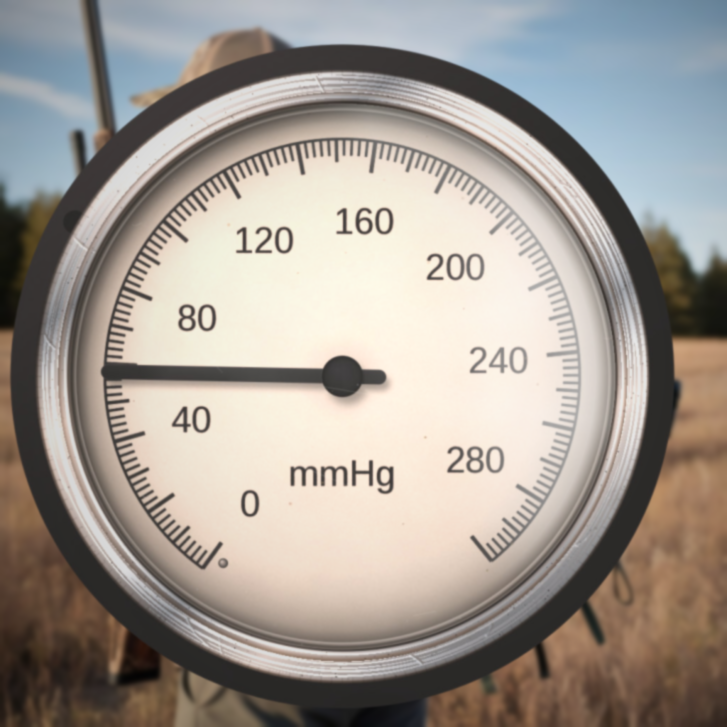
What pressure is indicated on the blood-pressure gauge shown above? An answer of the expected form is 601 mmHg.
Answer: 58 mmHg
